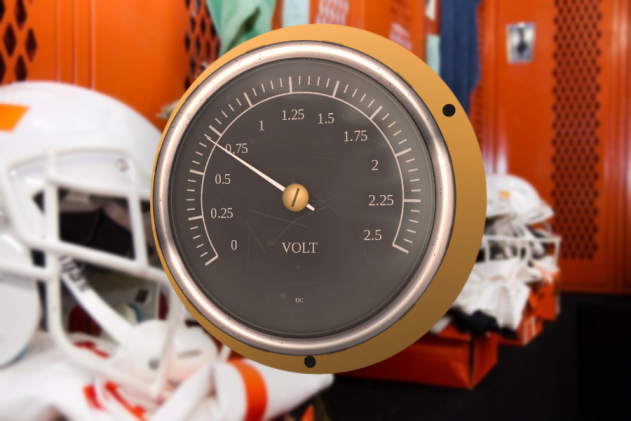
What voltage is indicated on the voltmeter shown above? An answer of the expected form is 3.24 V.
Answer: 0.7 V
